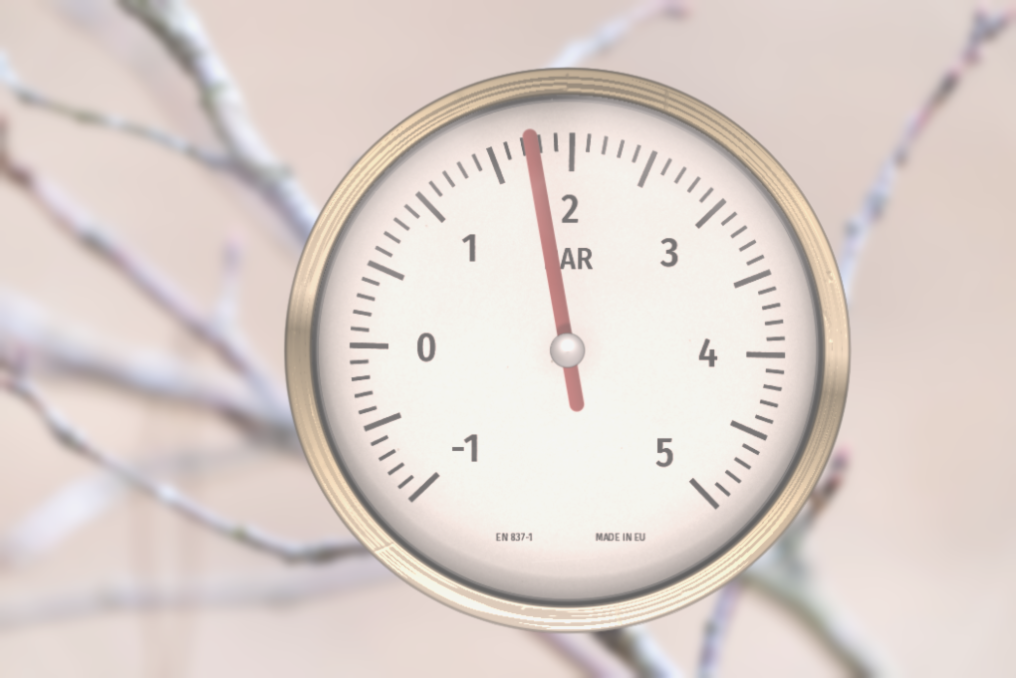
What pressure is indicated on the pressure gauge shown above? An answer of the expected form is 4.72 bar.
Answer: 1.75 bar
